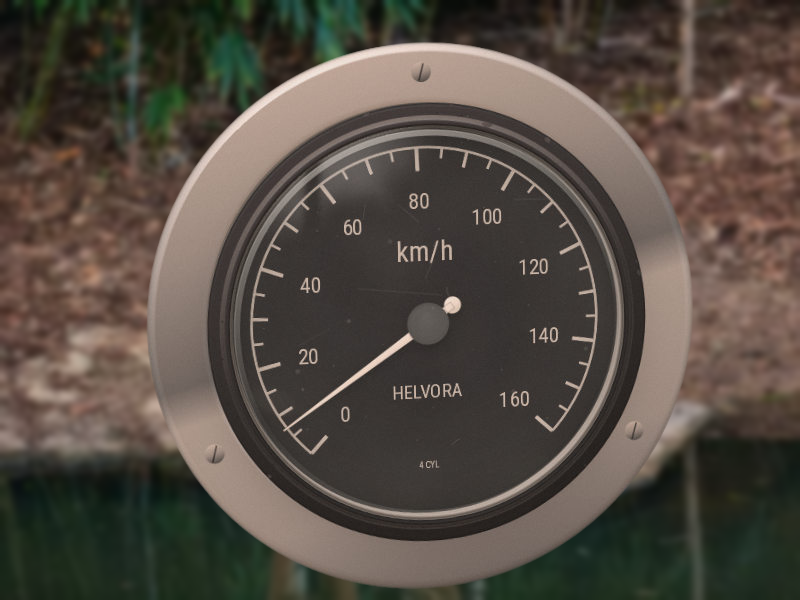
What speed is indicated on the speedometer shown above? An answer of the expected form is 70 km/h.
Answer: 7.5 km/h
